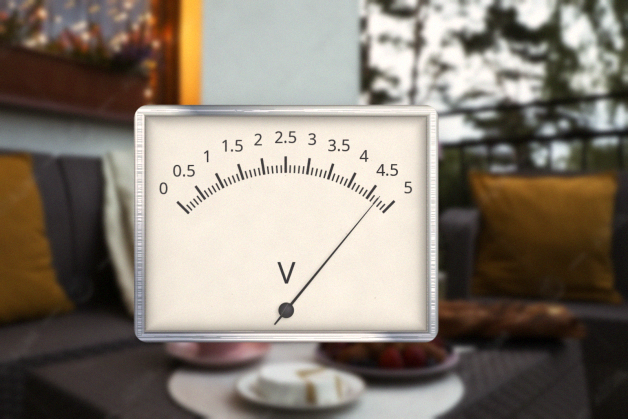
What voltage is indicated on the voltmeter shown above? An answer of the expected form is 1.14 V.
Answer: 4.7 V
